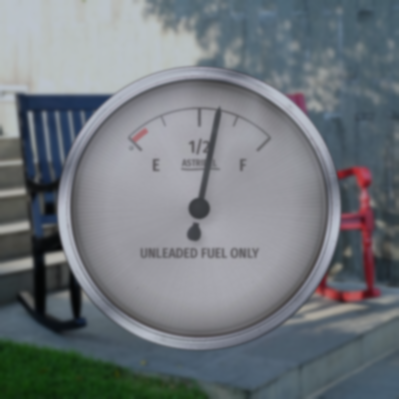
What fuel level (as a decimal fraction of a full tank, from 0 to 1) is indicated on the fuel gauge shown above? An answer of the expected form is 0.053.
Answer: 0.625
